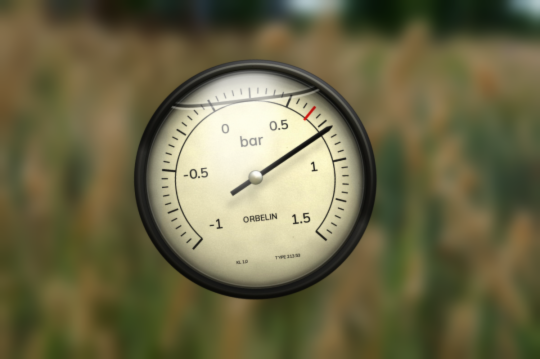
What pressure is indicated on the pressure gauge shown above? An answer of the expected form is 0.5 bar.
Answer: 0.8 bar
